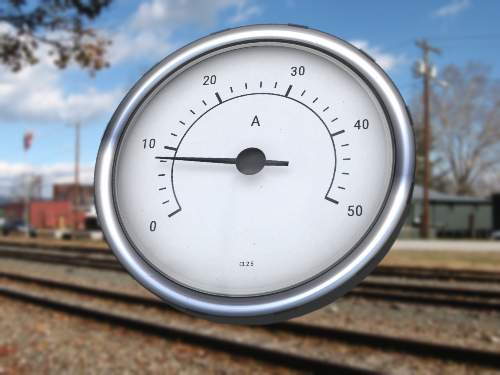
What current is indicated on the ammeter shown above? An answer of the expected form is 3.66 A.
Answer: 8 A
